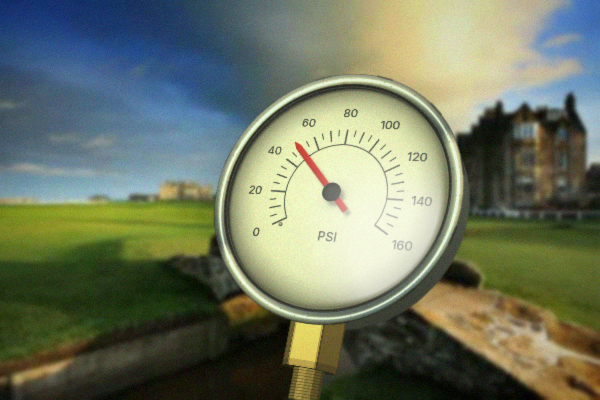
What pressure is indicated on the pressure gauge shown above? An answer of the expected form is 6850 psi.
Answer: 50 psi
